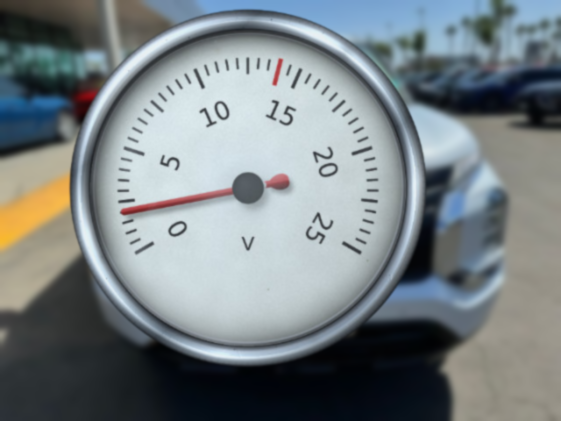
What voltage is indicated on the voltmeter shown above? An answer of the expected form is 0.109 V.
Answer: 2 V
